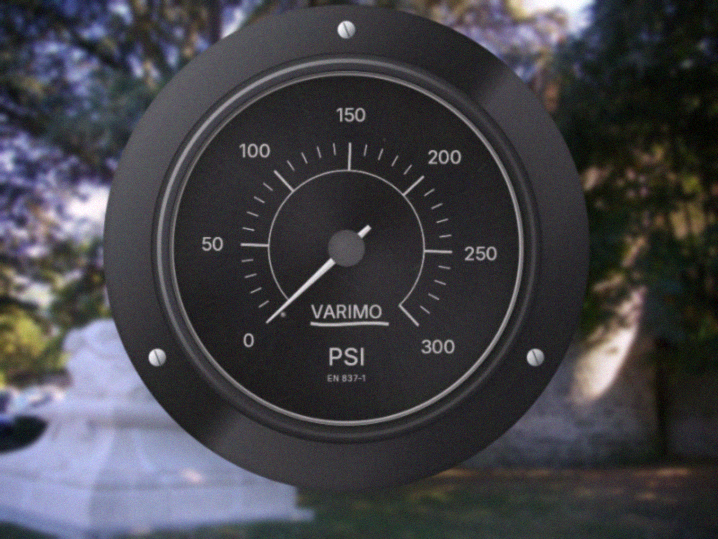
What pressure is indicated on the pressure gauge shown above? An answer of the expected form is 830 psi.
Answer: 0 psi
